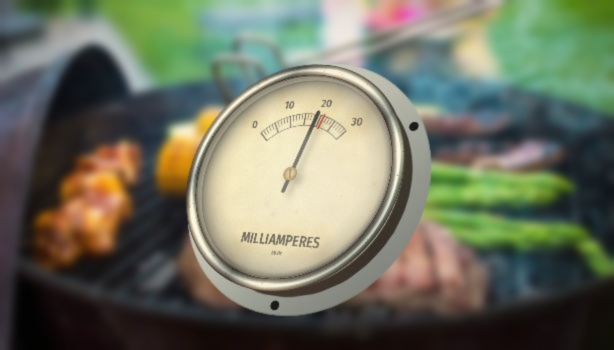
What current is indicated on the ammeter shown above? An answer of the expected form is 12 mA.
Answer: 20 mA
